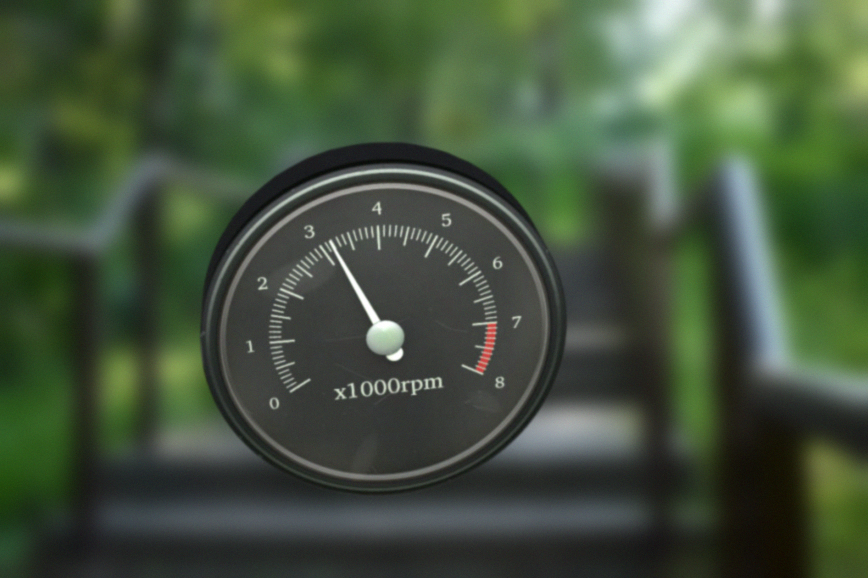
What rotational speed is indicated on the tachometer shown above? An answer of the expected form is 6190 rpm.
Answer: 3200 rpm
